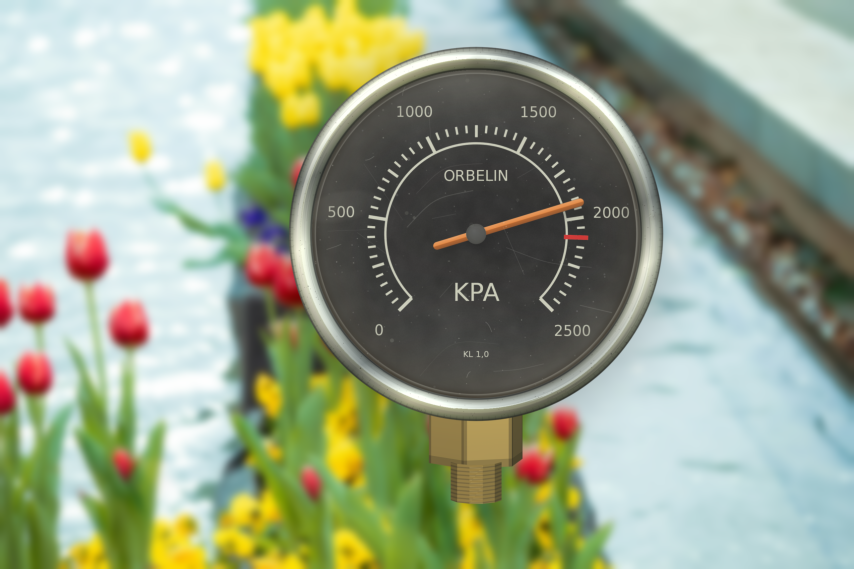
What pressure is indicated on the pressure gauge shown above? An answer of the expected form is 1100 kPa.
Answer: 1925 kPa
